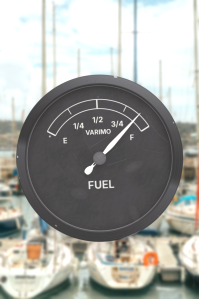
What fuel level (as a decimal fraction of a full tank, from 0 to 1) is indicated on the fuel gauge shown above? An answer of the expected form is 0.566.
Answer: 0.875
